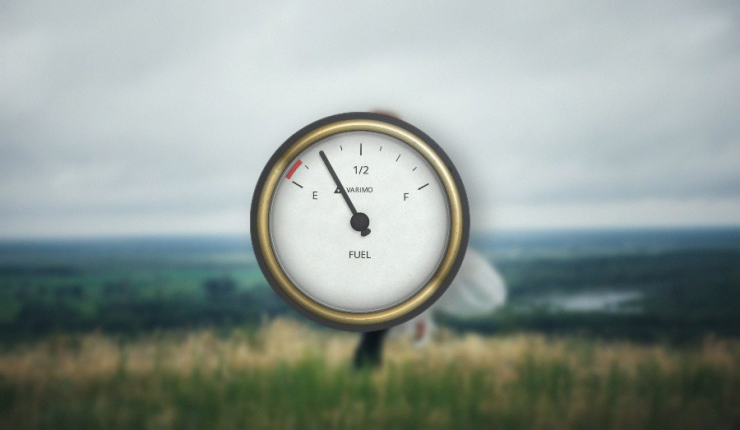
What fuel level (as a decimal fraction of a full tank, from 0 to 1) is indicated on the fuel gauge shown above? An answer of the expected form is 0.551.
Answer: 0.25
